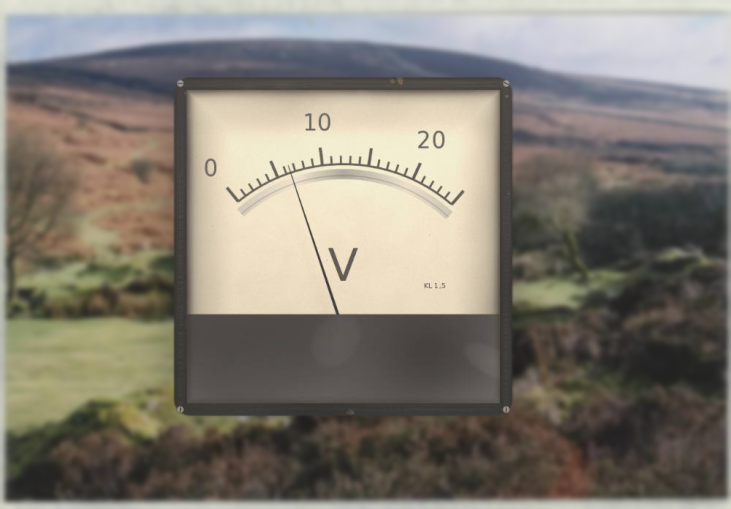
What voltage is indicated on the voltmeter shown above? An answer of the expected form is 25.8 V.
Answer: 6.5 V
